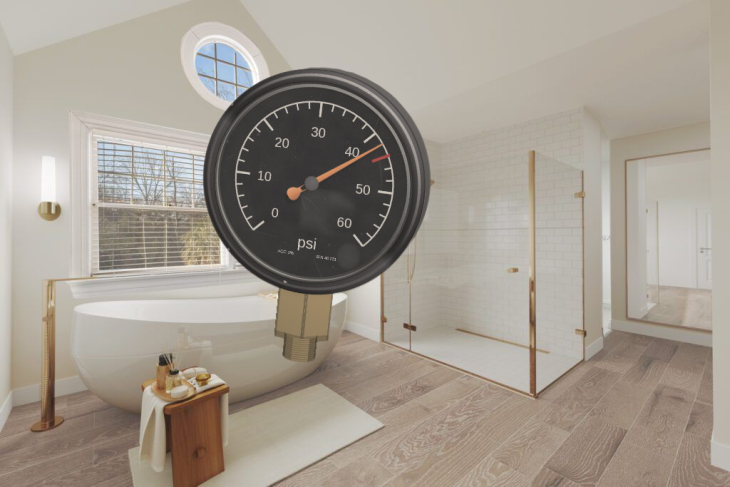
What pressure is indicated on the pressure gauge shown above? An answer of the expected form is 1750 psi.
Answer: 42 psi
